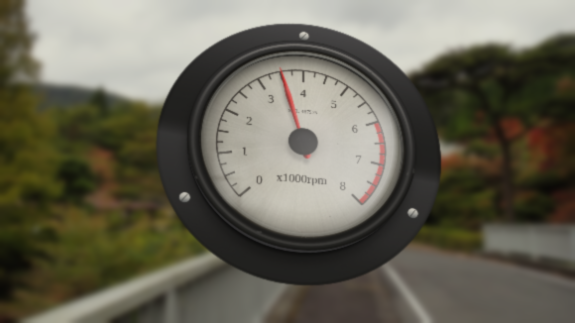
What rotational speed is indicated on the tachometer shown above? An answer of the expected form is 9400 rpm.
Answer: 3500 rpm
